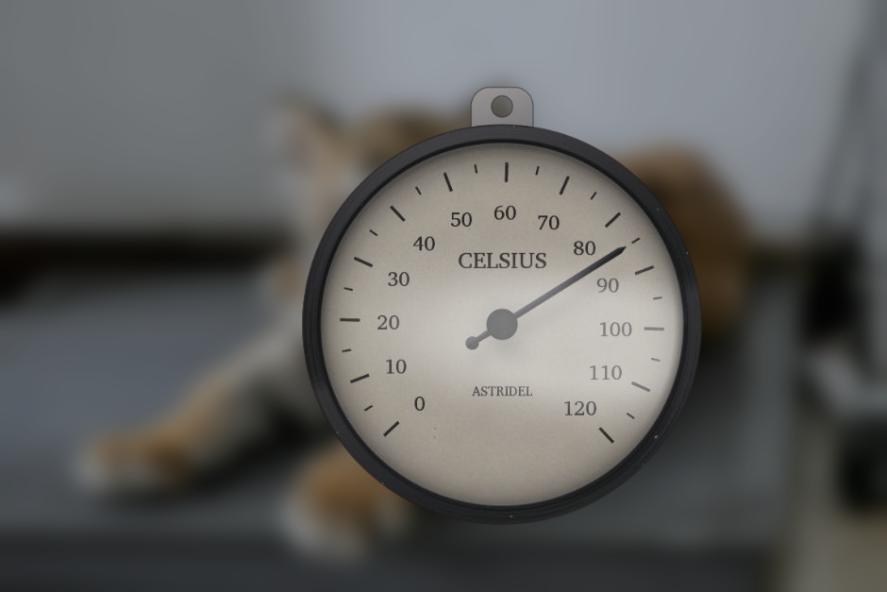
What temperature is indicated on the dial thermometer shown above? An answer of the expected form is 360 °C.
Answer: 85 °C
